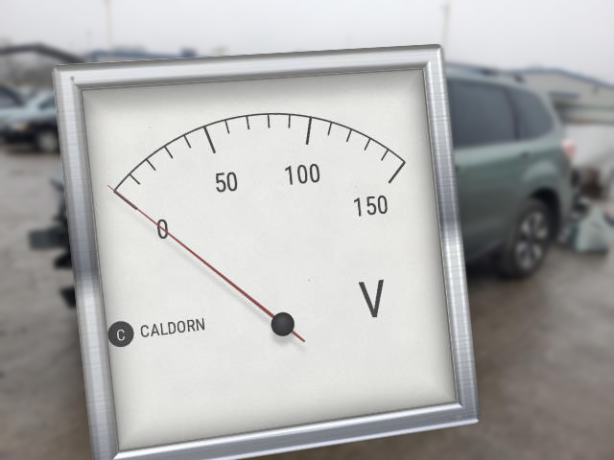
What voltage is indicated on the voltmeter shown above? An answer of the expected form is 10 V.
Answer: 0 V
